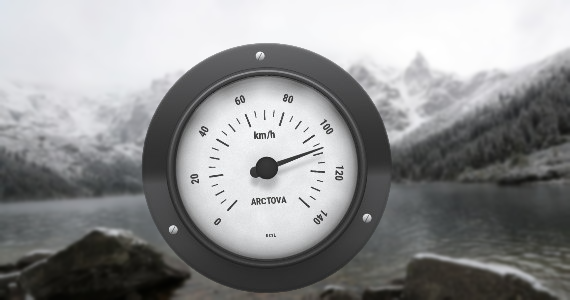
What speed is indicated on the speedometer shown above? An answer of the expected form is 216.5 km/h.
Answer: 107.5 km/h
